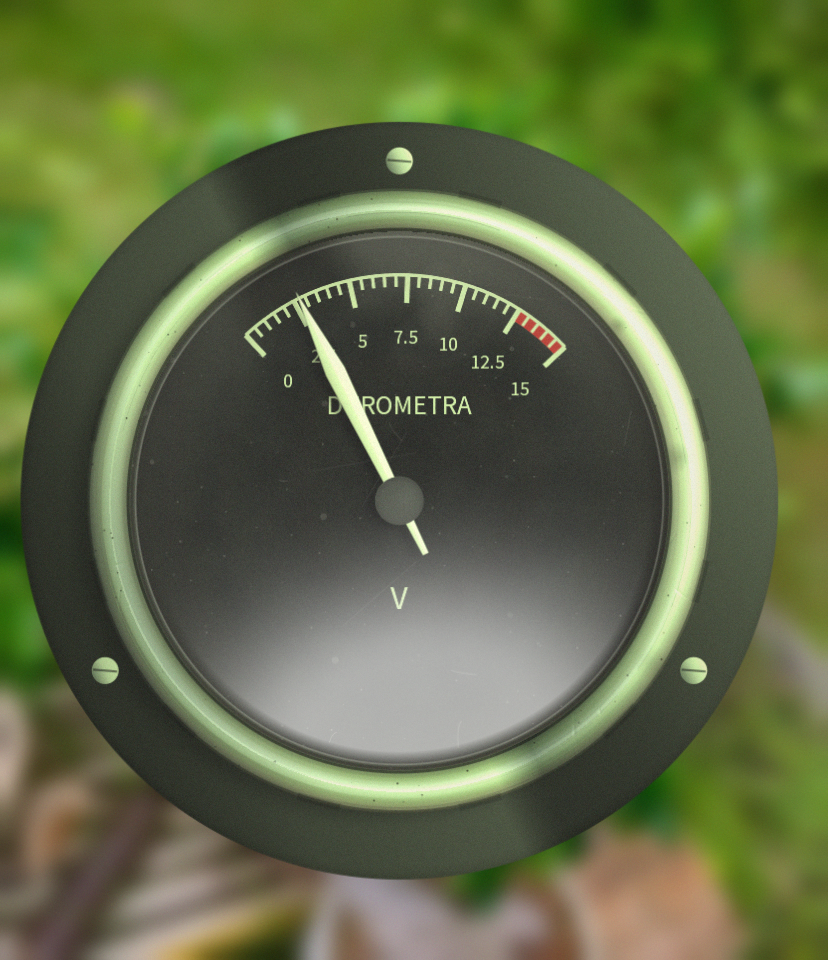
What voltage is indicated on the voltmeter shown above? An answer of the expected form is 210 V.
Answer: 2.75 V
